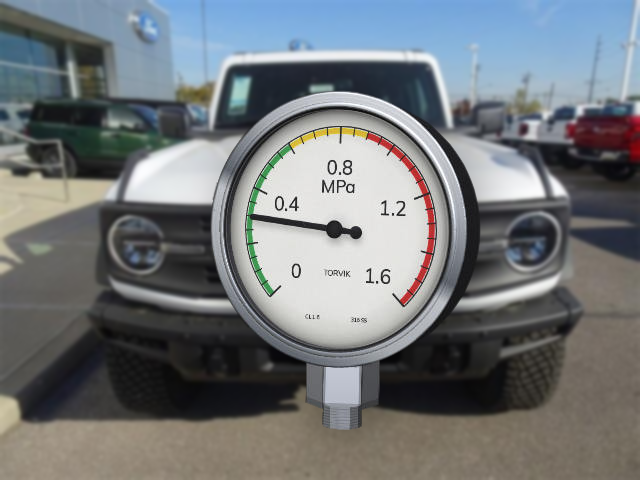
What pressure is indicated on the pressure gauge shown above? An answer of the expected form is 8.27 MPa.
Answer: 0.3 MPa
